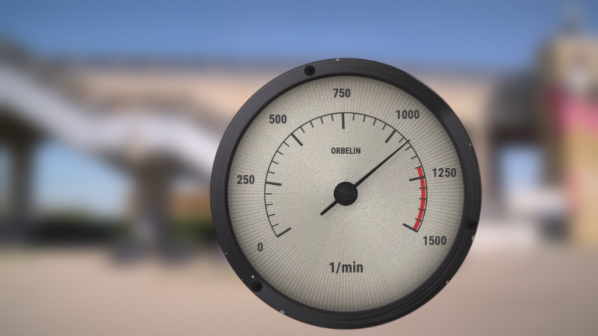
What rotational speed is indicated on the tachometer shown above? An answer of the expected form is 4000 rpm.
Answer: 1075 rpm
